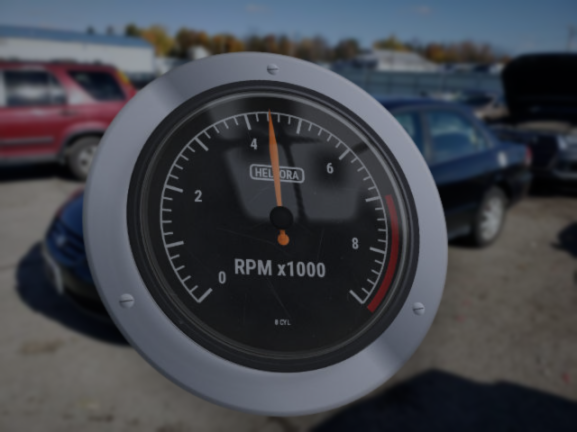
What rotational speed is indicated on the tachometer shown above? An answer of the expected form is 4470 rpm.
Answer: 4400 rpm
